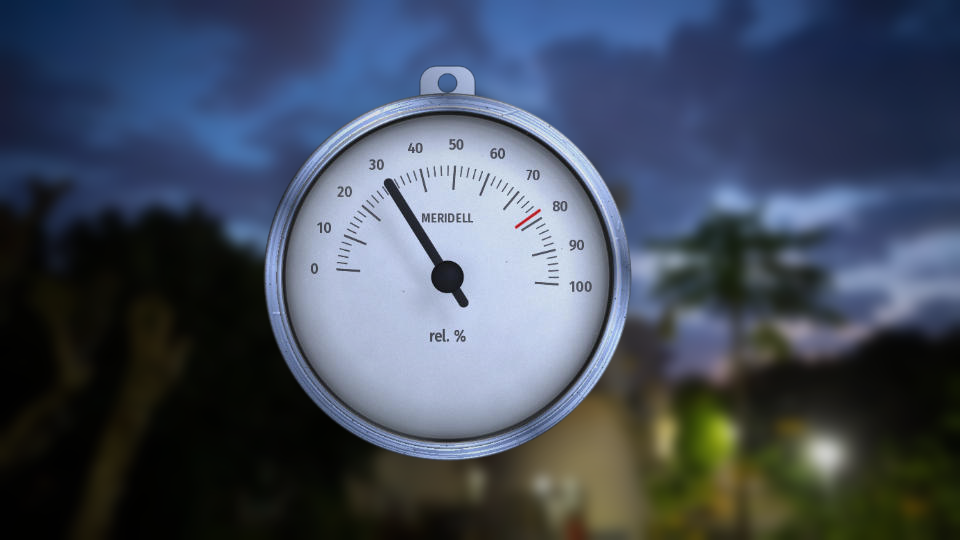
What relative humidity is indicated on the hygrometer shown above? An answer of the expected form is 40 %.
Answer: 30 %
